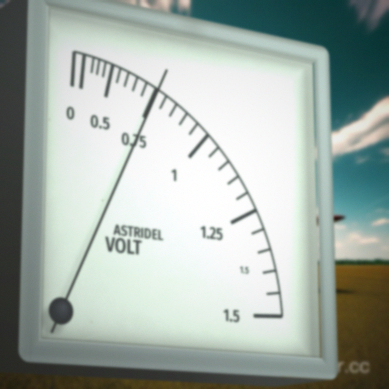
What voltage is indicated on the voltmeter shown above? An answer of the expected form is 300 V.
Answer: 0.75 V
